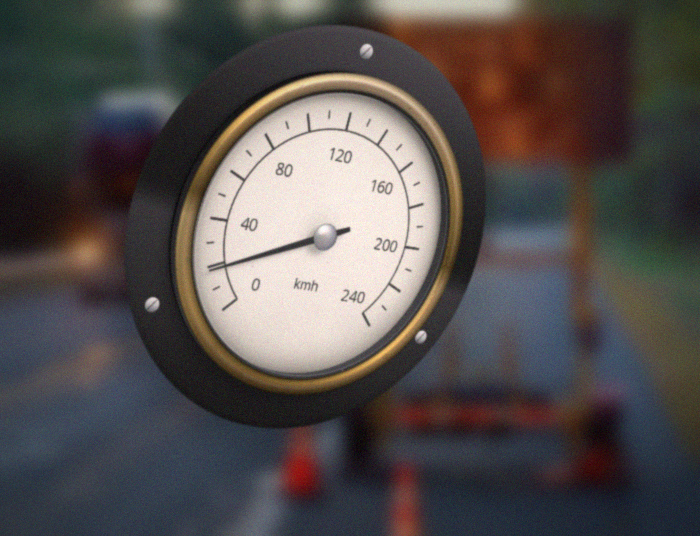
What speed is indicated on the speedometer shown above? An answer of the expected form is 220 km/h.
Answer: 20 km/h
